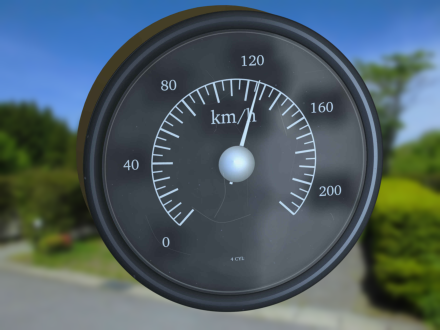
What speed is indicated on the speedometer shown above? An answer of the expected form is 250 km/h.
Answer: 125 km/h
